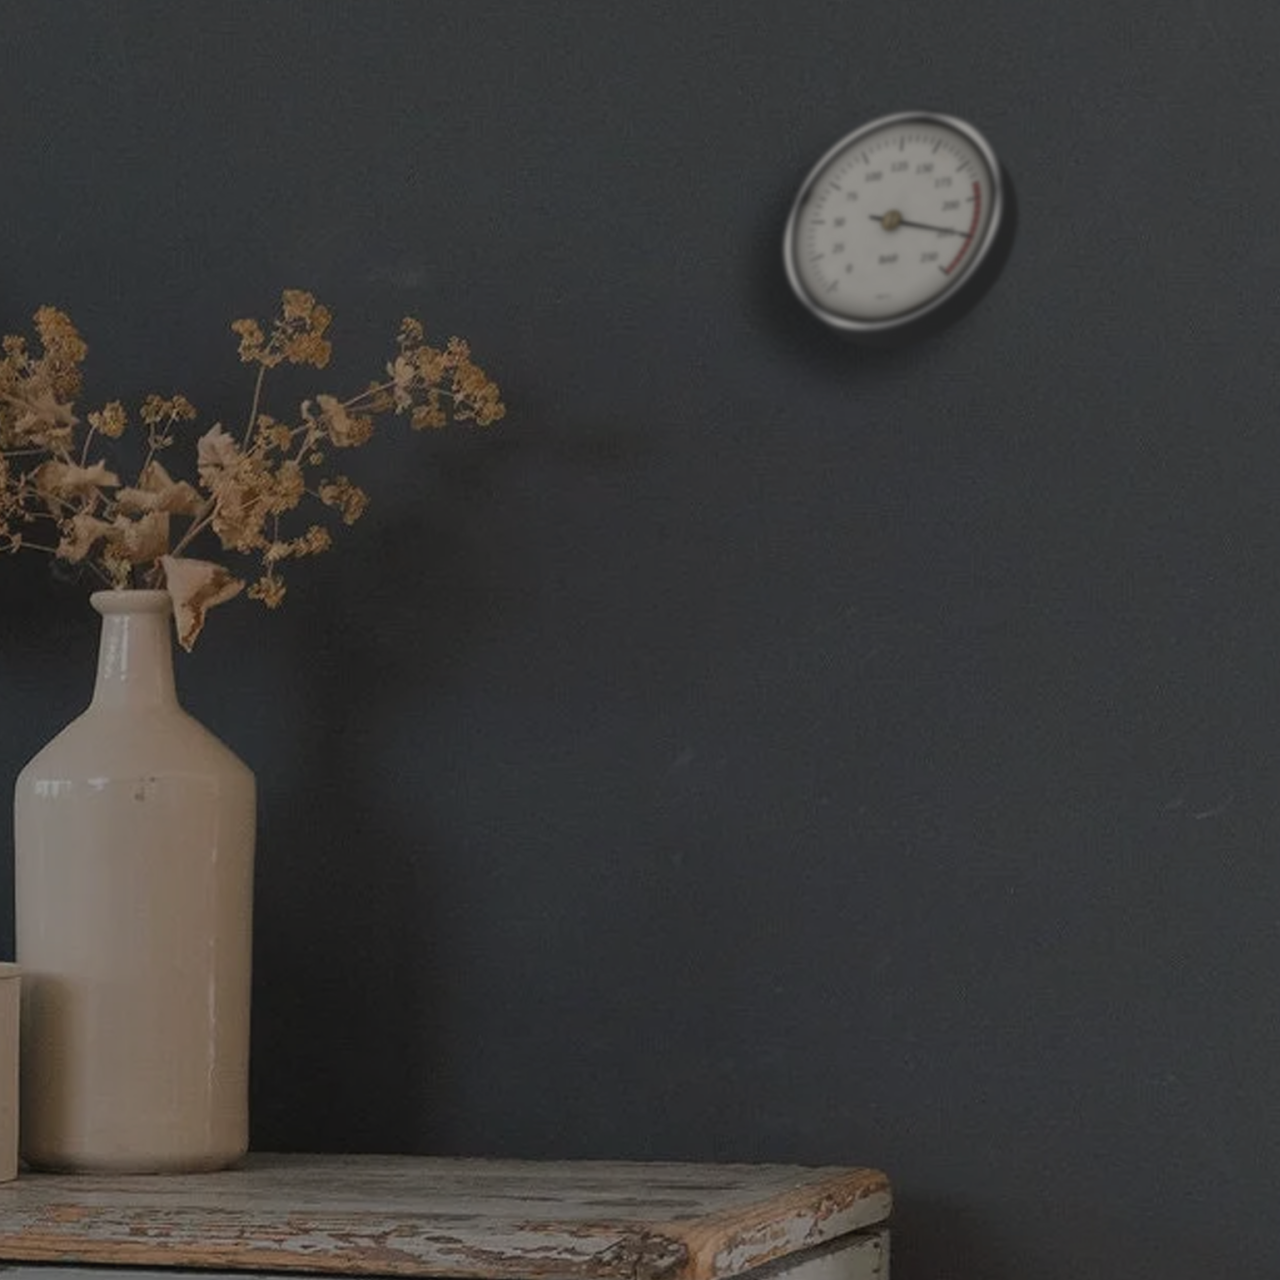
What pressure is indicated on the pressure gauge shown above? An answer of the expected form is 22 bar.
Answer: 225 bar
